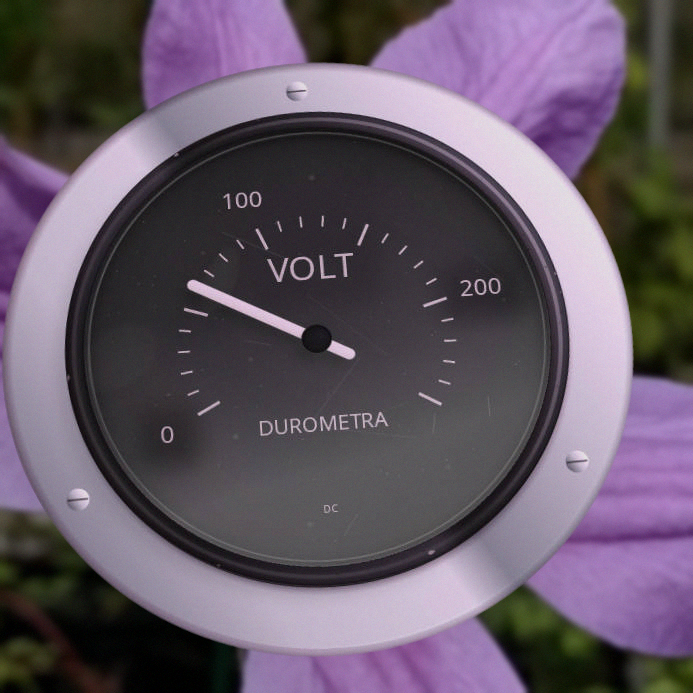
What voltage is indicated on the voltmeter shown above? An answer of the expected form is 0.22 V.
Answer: 60 V
